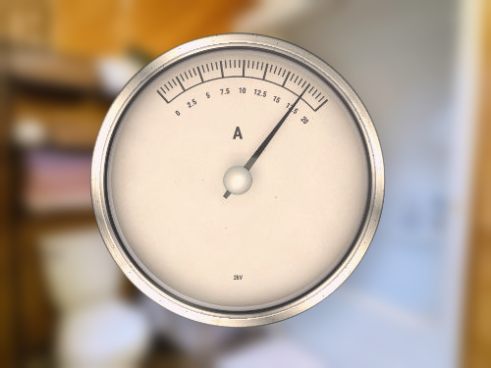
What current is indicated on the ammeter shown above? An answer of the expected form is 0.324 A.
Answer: 17.5 A
